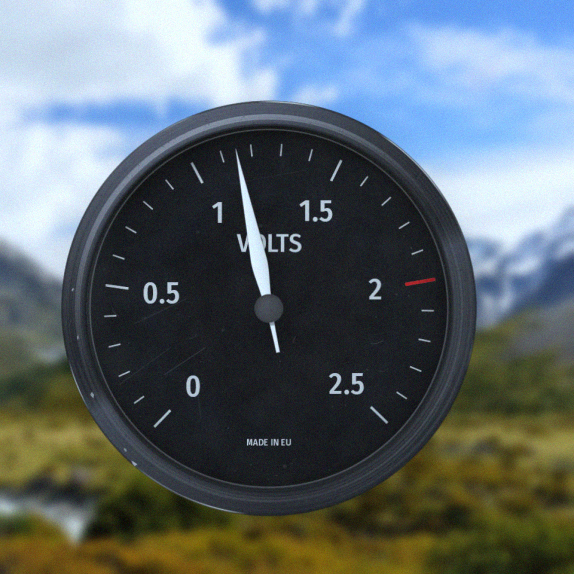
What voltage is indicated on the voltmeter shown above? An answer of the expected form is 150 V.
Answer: 1.15 V
